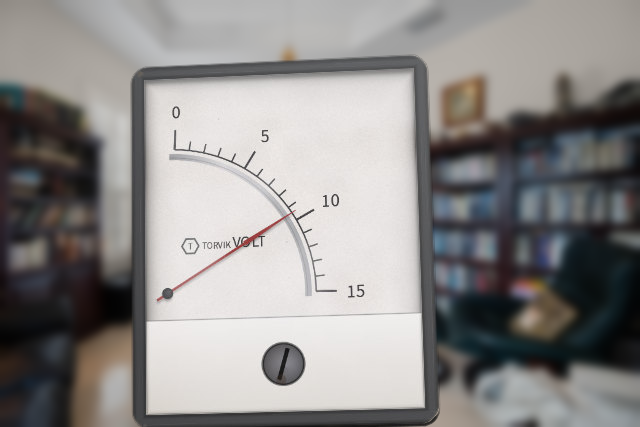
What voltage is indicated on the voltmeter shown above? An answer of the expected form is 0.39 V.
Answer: 9.5 V
